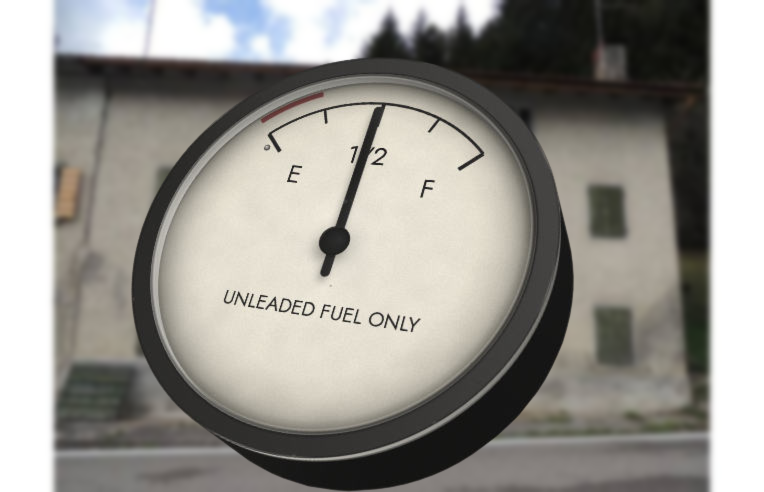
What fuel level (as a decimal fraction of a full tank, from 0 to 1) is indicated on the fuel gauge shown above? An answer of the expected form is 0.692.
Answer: 0.5
